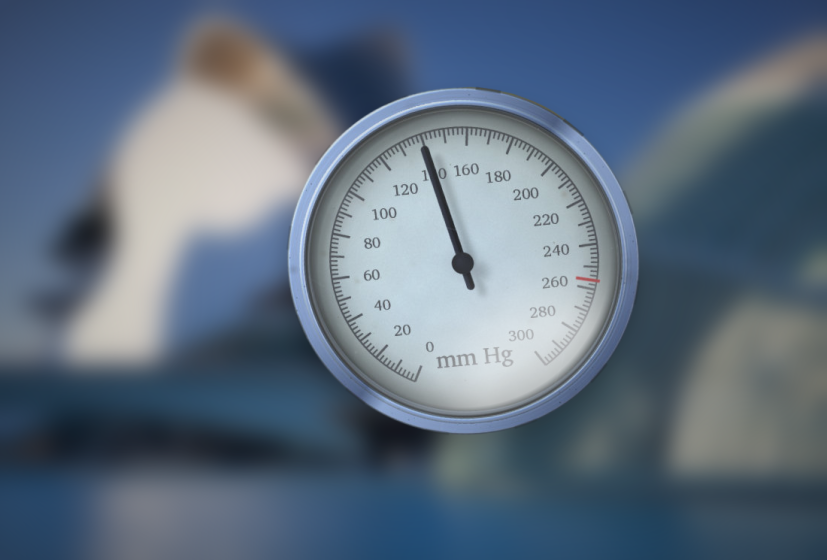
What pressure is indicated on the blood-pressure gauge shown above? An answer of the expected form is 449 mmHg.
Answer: 140 mmHg
